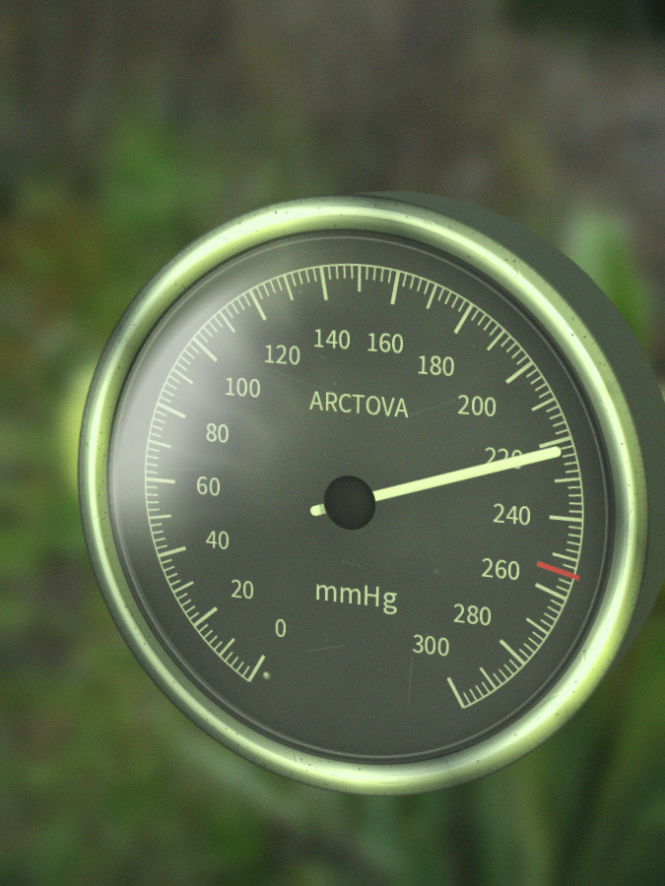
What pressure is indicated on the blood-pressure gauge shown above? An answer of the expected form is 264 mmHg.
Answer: 222 mmHg
